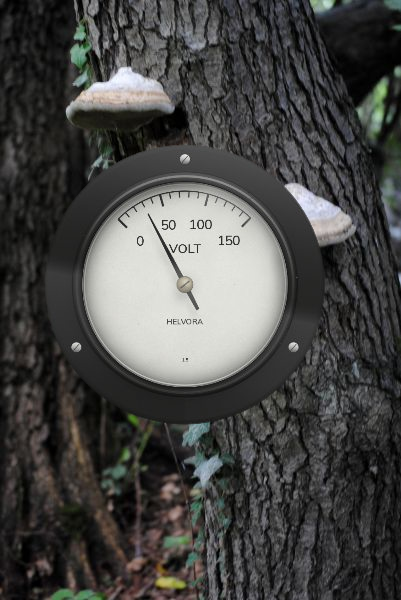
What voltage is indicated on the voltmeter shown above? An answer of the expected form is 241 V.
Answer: 30 V
